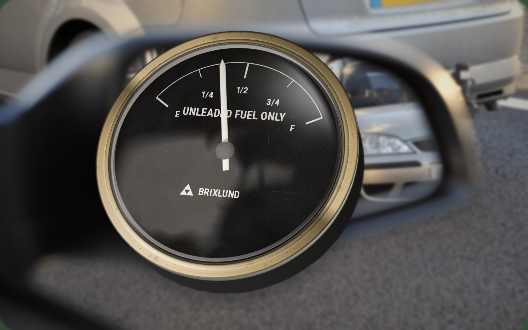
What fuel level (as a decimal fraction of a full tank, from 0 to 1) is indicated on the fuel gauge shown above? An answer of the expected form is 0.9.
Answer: 0.375
